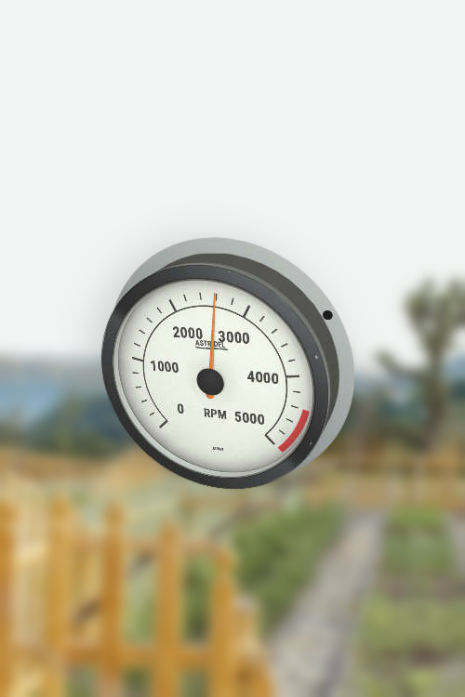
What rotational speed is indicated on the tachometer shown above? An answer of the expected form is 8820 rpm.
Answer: 2600 rpm
